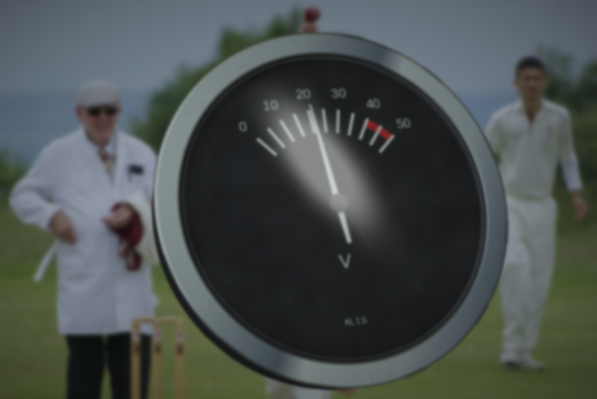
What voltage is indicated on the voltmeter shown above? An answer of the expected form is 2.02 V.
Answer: 20 V
